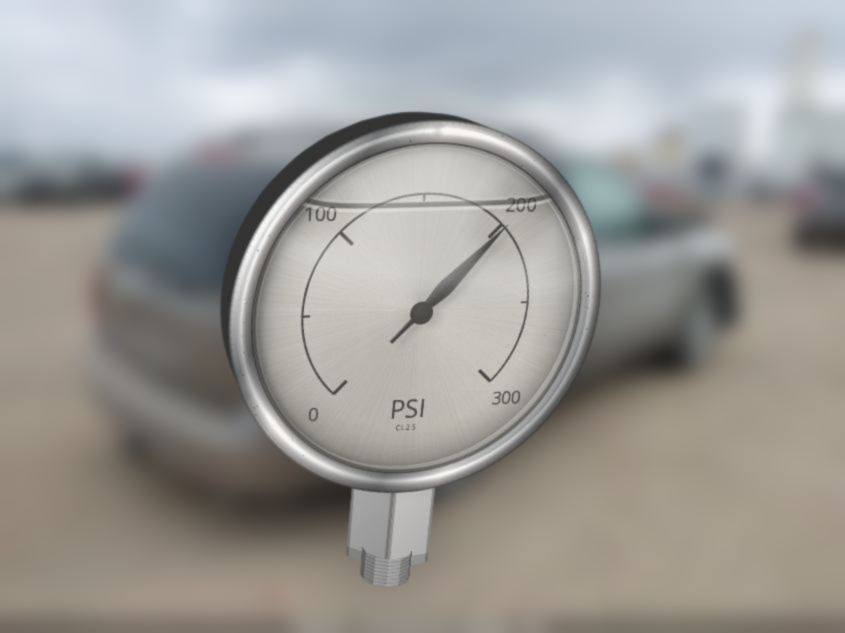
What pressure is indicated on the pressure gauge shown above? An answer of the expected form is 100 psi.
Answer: 200 psi
